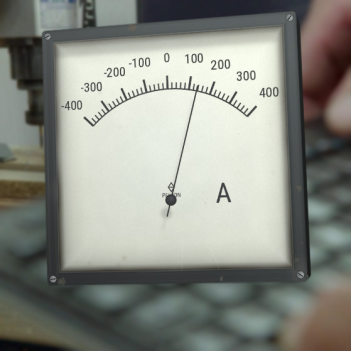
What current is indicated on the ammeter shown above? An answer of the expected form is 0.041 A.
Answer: 140 A
